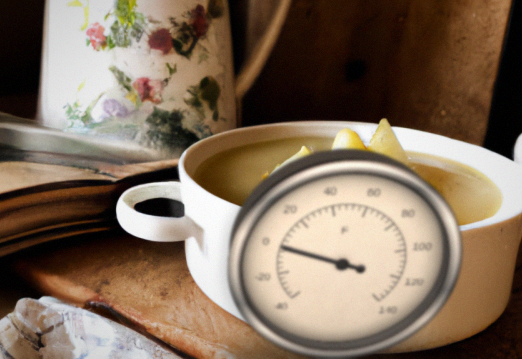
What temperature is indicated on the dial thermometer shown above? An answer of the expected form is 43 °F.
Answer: 0 °F
